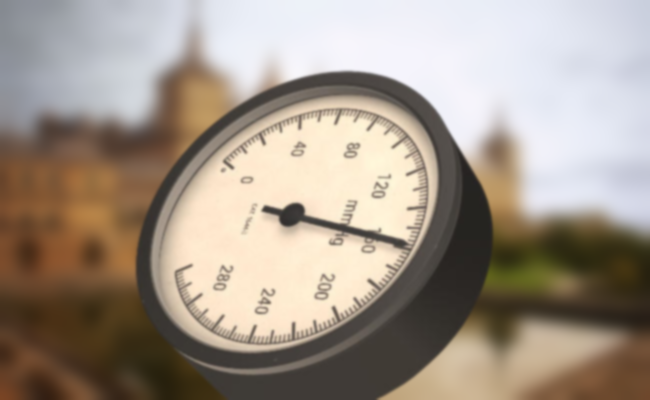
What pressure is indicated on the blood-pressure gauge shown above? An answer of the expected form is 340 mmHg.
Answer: 160 mmHg
